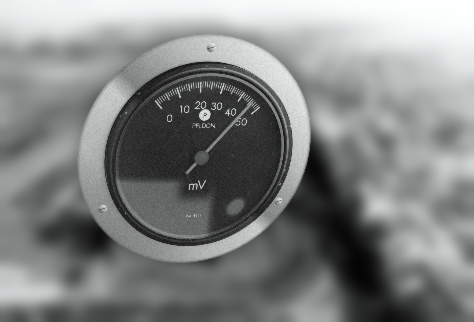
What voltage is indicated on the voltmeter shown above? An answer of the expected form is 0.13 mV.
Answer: 45 mV
